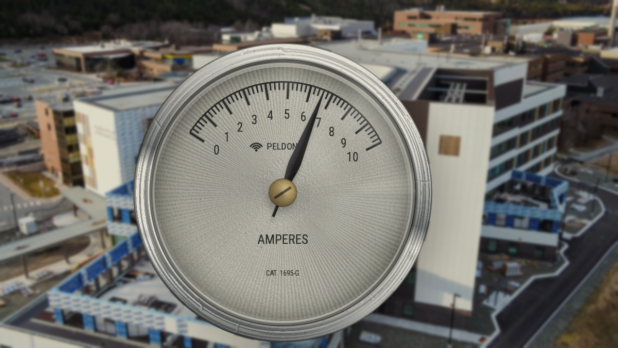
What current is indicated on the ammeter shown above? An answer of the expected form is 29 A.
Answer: 6.6 A
